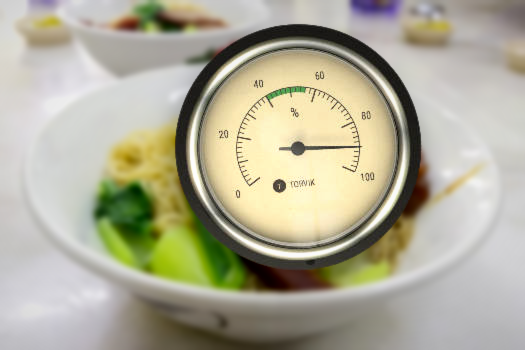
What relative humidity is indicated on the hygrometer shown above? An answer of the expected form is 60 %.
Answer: 90 %
